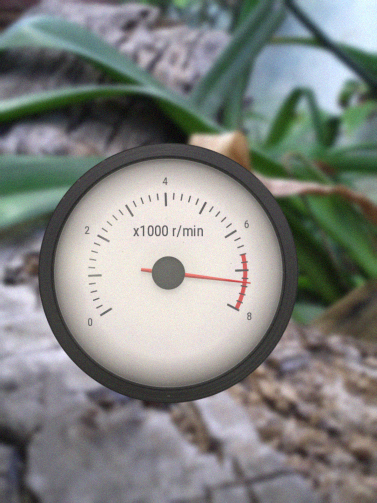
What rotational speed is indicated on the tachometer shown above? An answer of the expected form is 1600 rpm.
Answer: 7300 rpm
